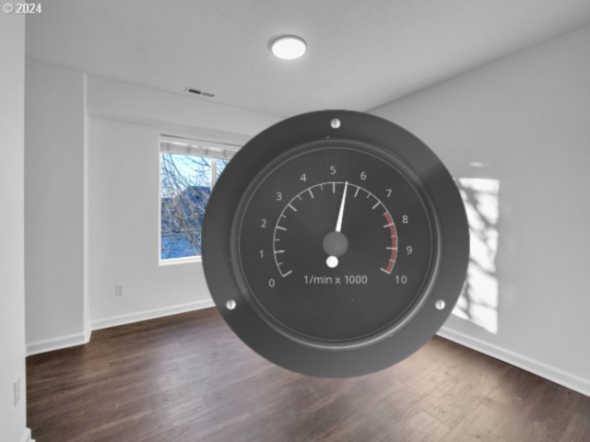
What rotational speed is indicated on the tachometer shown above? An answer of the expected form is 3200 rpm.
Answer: 5500 rpm
